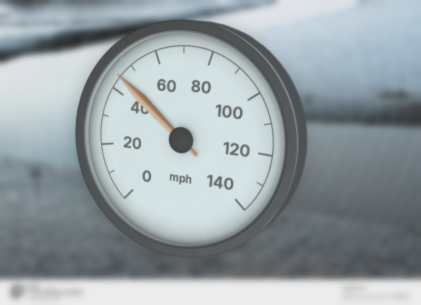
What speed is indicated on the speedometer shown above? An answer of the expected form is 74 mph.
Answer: 45 mph
